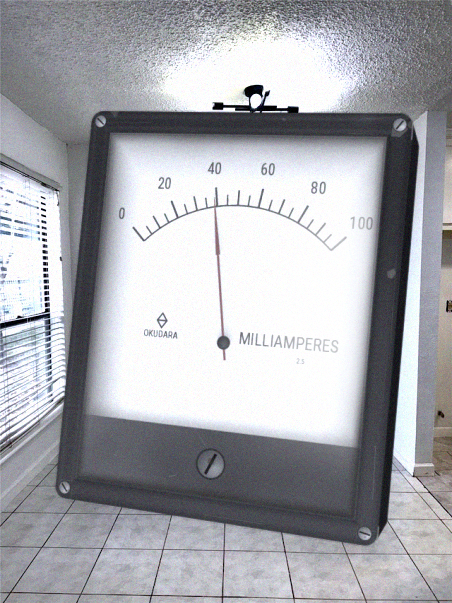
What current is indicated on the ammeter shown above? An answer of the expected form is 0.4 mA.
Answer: 40 mA
